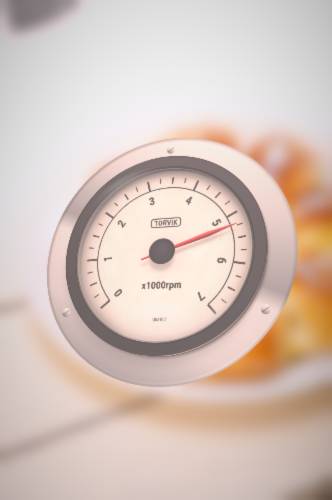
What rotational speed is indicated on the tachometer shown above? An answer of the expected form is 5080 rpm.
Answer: 5250 rpm
